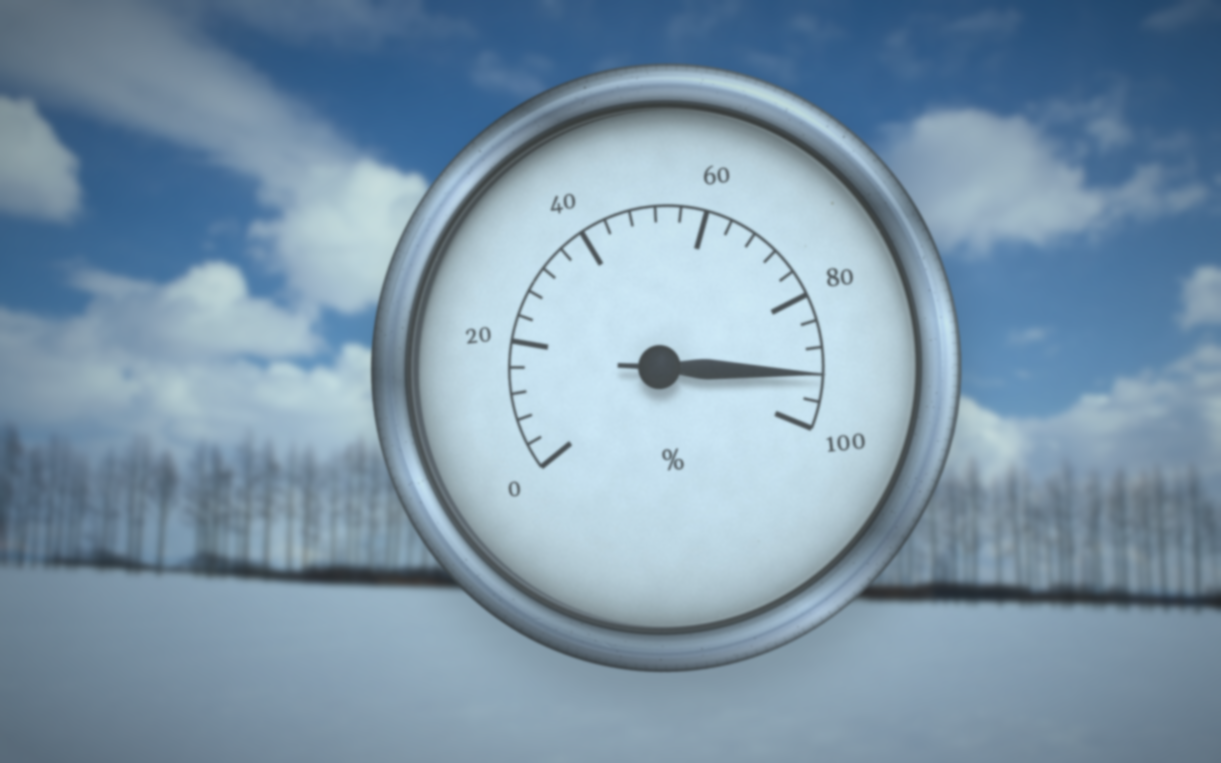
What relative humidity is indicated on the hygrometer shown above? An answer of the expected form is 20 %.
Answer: 92 %
